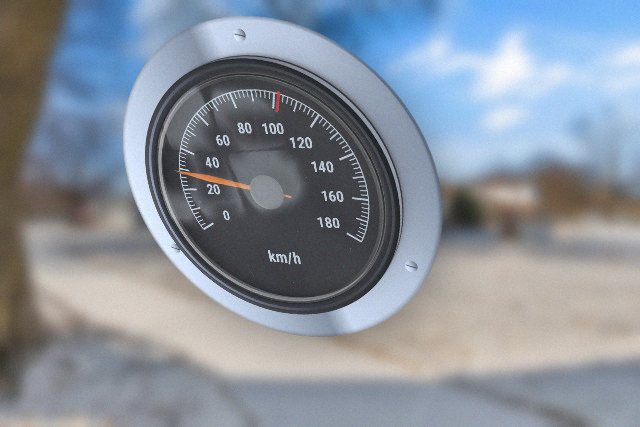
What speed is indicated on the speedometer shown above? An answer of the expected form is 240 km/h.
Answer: 30 km/h
